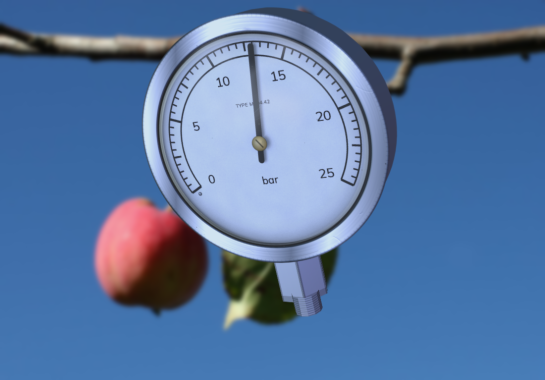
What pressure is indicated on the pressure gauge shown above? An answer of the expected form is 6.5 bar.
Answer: 13 bar
